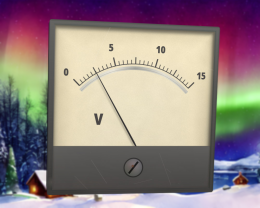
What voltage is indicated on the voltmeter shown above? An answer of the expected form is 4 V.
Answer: 2.5 V
